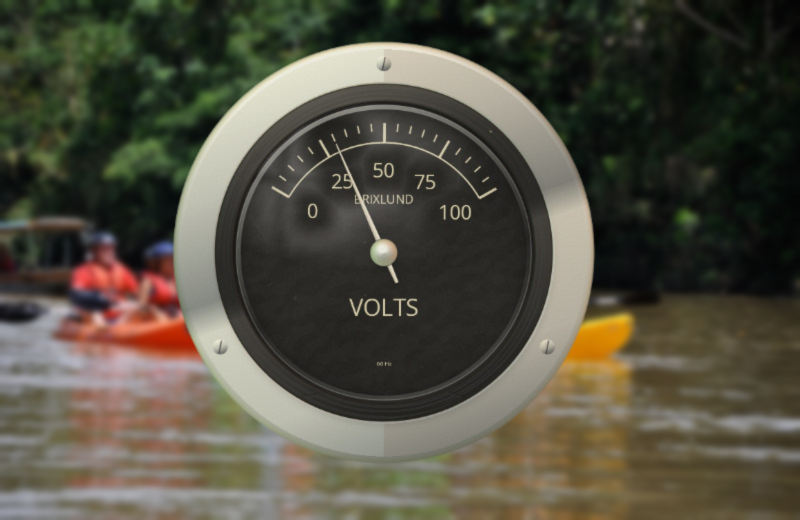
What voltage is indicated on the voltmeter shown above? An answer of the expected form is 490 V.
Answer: 30 V
